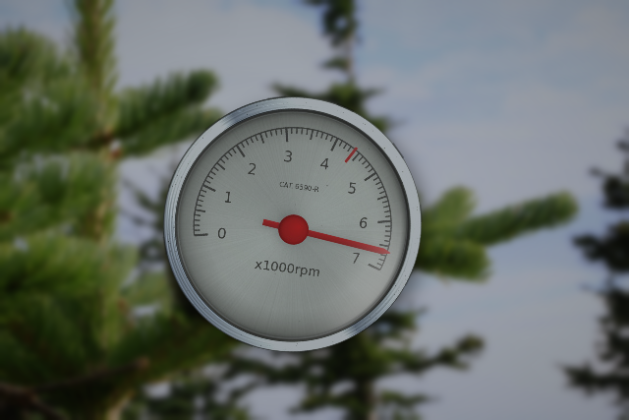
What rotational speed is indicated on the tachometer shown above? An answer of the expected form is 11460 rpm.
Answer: 6600 rpm
